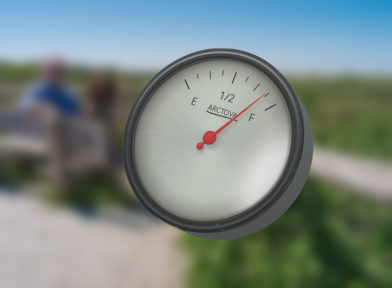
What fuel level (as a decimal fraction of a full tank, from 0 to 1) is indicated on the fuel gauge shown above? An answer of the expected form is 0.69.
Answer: 0.875
